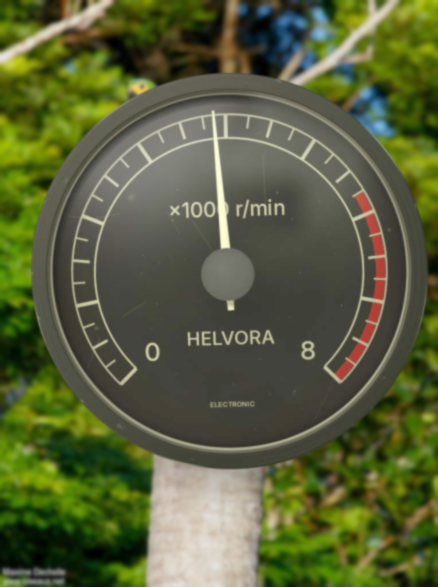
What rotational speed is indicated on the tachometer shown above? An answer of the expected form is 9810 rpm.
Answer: 3875 rpm
